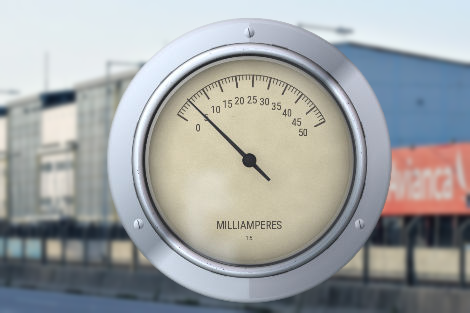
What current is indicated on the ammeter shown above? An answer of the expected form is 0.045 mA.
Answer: 5 mA
